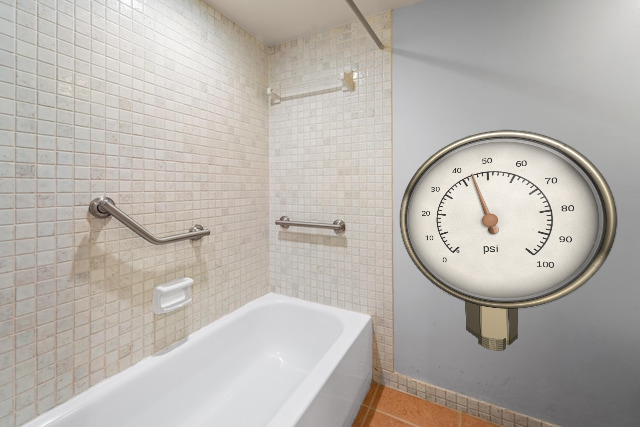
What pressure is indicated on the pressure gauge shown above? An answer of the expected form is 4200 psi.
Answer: 44 psi
